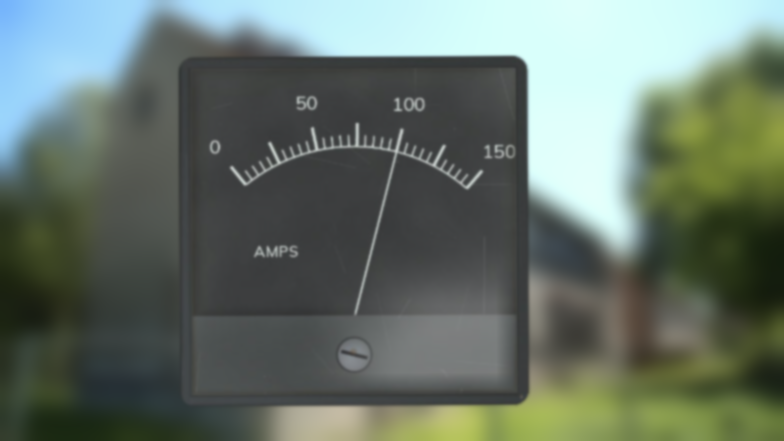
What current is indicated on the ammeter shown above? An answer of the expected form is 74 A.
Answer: 100 A
